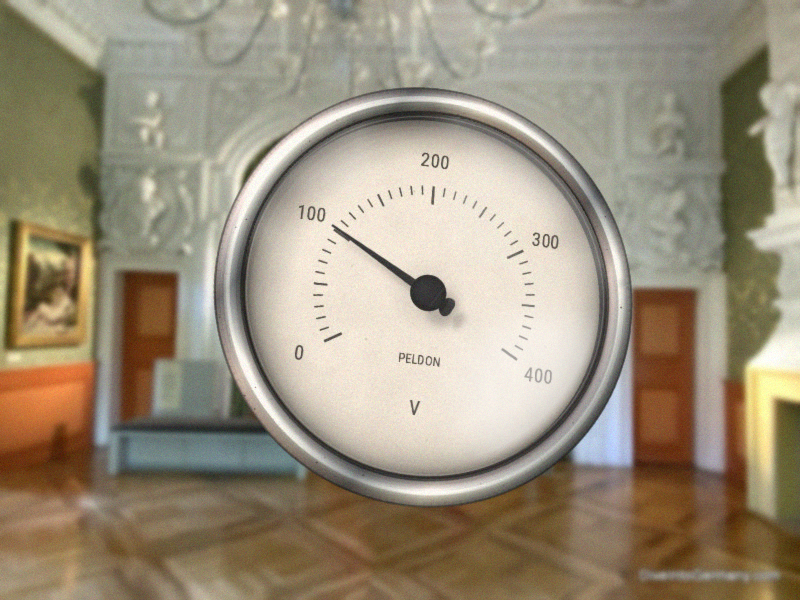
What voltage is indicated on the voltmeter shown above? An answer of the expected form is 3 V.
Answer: 100 V
